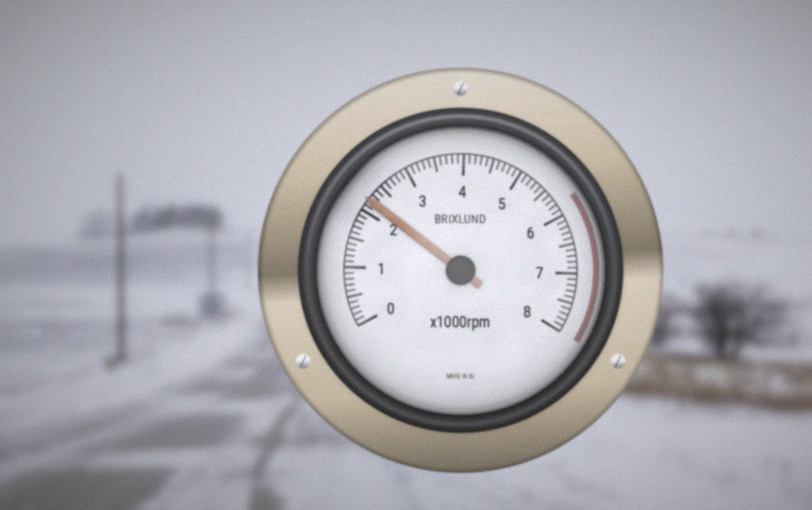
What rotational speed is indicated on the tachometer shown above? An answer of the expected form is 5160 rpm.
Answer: 2200 rpm
